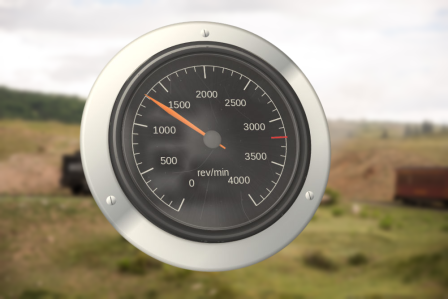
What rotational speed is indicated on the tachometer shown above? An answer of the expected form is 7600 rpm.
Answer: 1300 rpm
